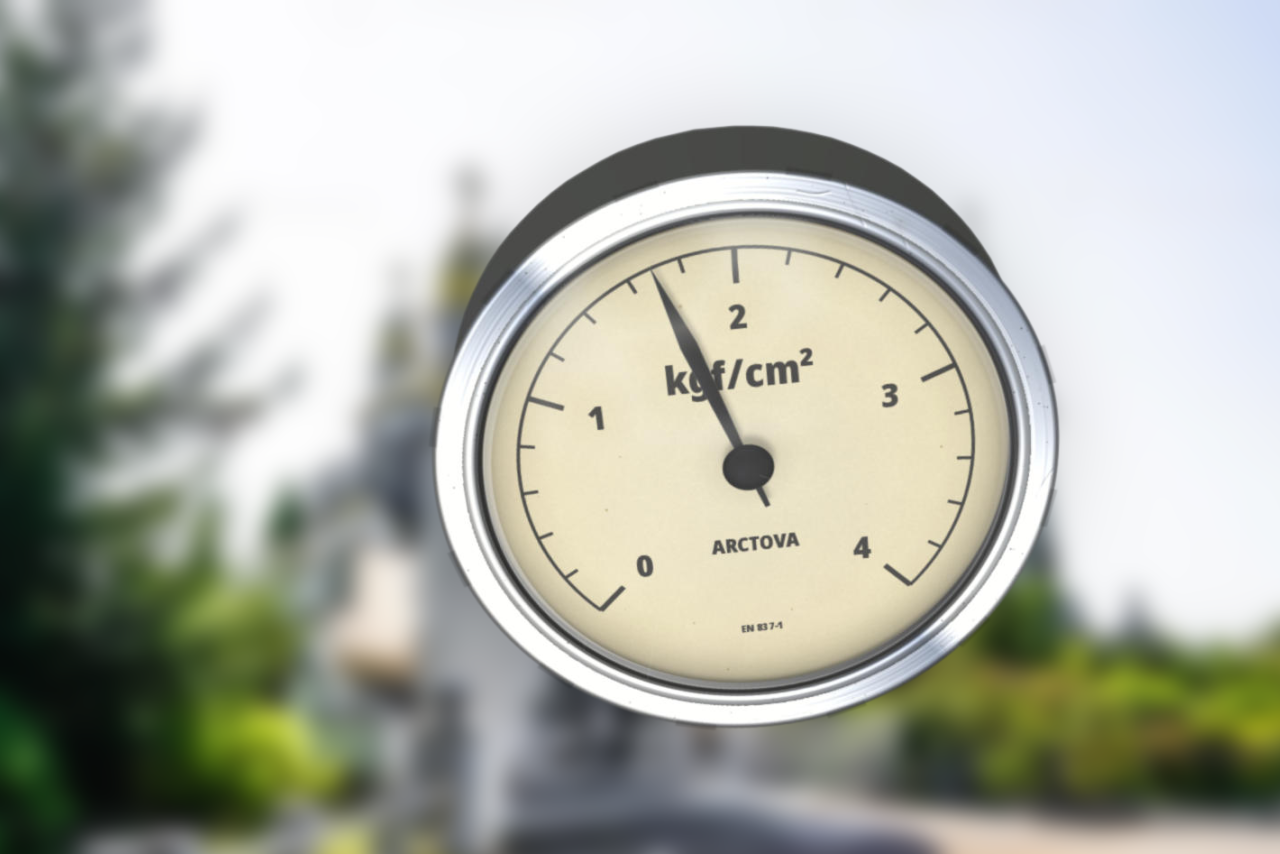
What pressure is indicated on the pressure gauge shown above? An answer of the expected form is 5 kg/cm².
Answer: 1.7 kg/cm²
